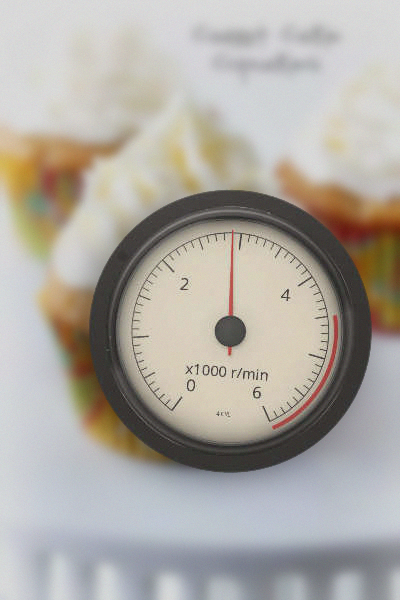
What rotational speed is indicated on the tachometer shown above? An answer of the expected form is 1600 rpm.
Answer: 2900 rpm
